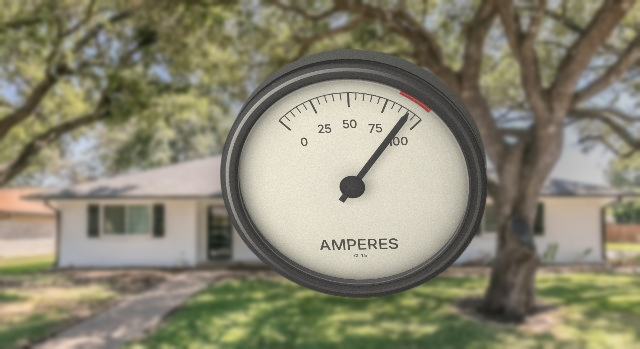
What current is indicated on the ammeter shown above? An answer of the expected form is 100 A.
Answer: 90 A
